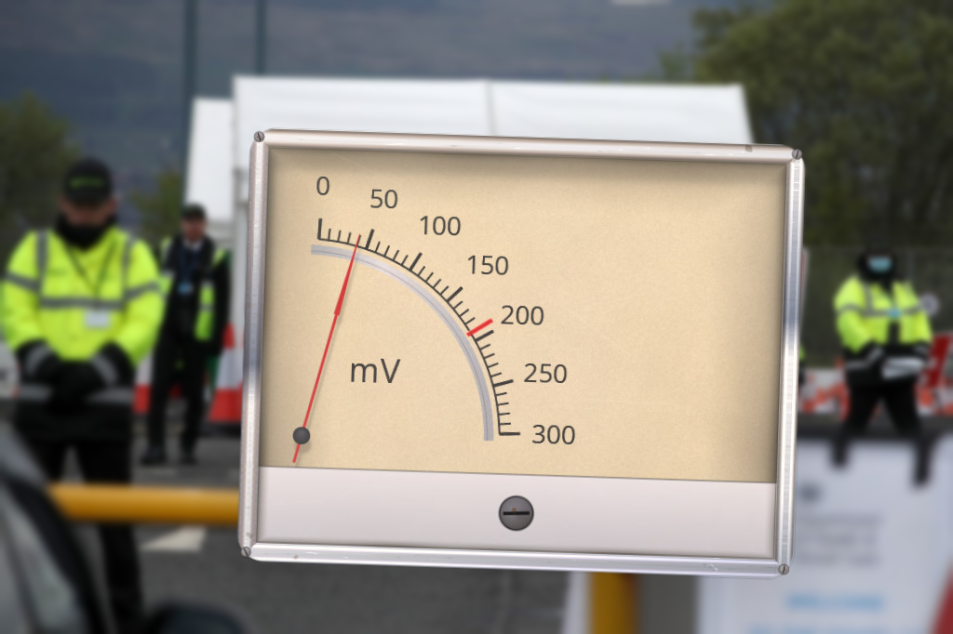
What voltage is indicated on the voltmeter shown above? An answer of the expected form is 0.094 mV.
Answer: 40 mV
